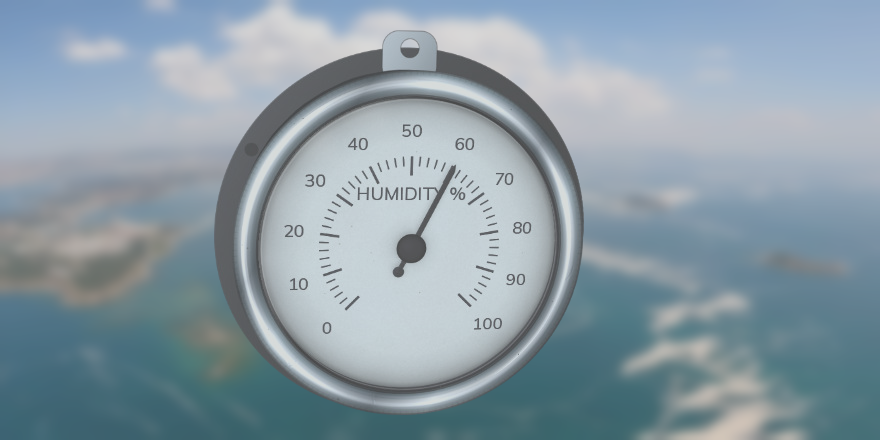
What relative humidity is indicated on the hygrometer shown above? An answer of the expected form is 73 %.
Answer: 60 %
